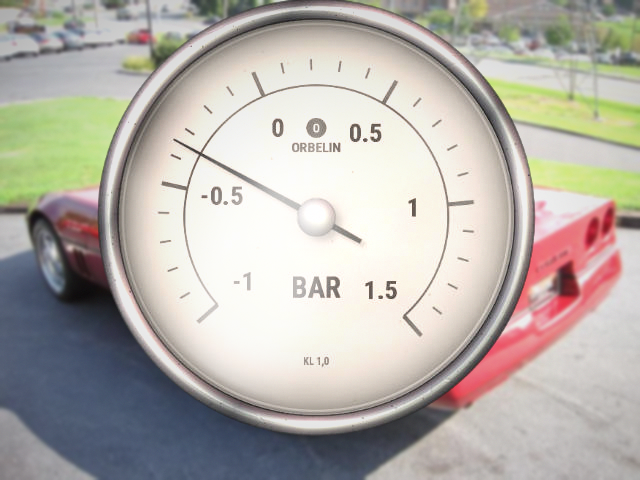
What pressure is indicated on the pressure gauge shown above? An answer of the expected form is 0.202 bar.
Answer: -0.35 bar
